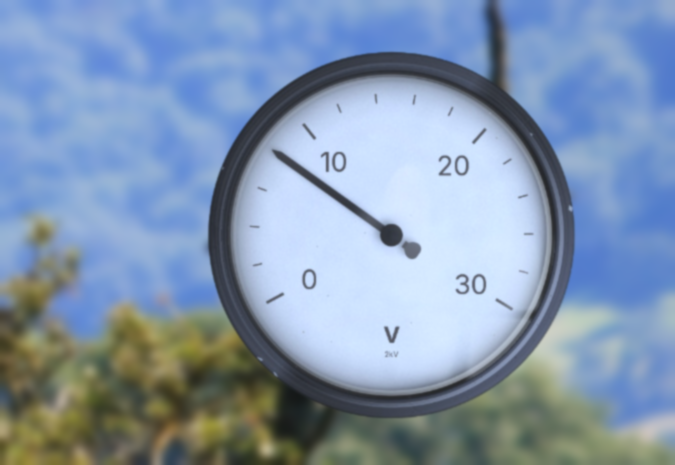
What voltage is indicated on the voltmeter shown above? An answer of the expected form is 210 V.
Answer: 8 V
